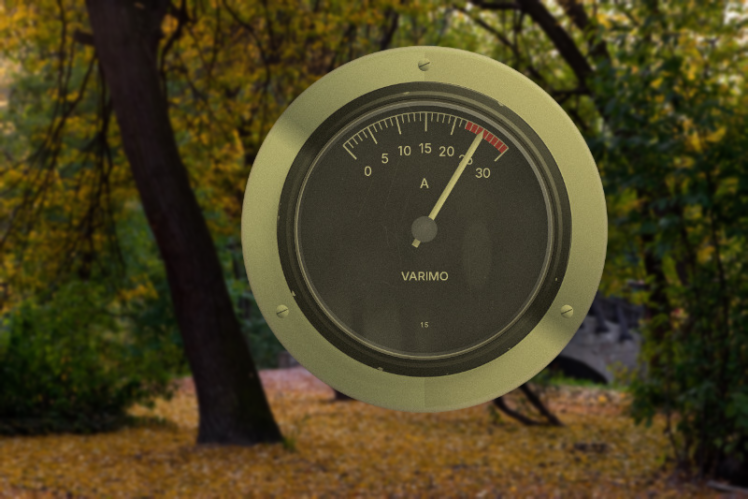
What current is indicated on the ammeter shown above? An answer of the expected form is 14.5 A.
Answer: 25 A
